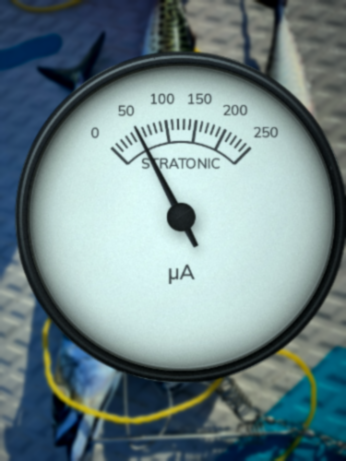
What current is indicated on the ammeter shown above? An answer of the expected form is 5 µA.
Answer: 50 µA
